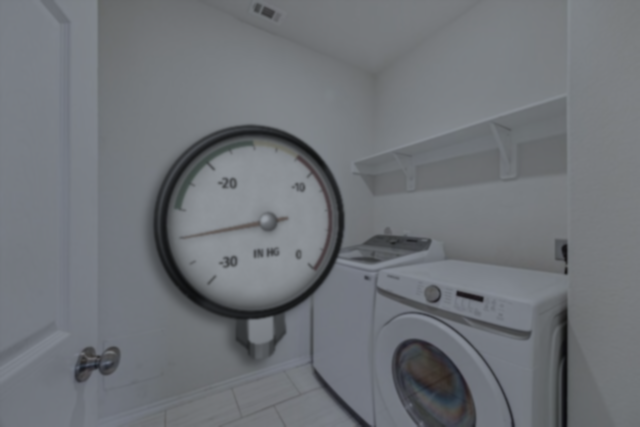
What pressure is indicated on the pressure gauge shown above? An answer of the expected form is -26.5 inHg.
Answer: -26 inHg
